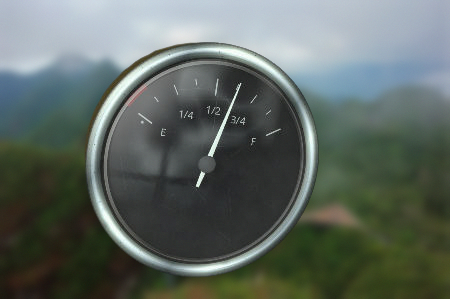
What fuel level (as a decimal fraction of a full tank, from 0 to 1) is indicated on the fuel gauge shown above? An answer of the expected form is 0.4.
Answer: 0.625
